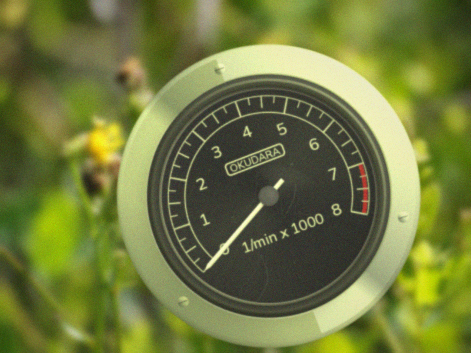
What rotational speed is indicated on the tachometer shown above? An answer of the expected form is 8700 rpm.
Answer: 0 rpm
